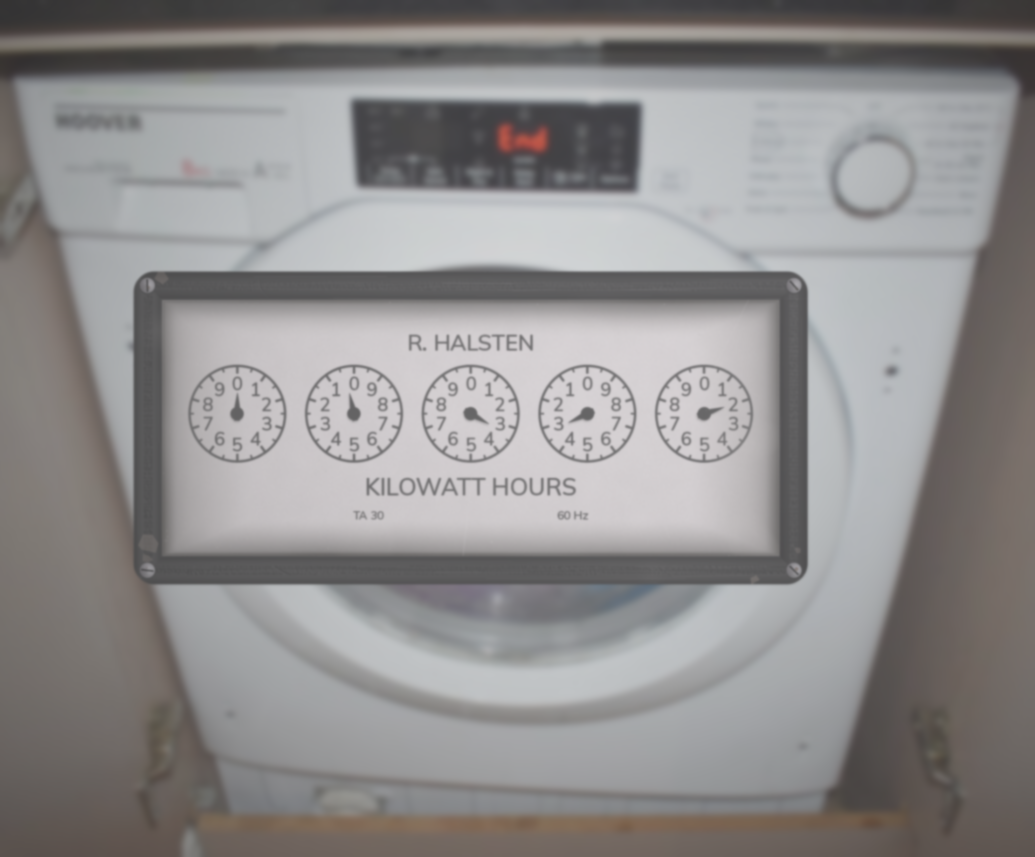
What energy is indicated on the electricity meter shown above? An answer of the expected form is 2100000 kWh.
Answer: 332 kWh
